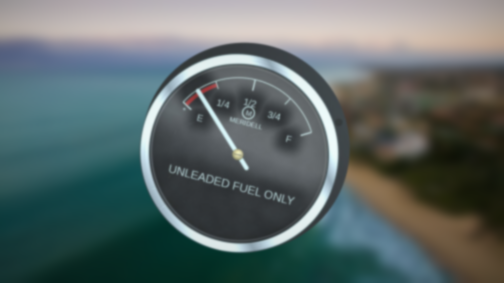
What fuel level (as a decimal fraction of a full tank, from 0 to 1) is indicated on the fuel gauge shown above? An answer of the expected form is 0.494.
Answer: 0.125
